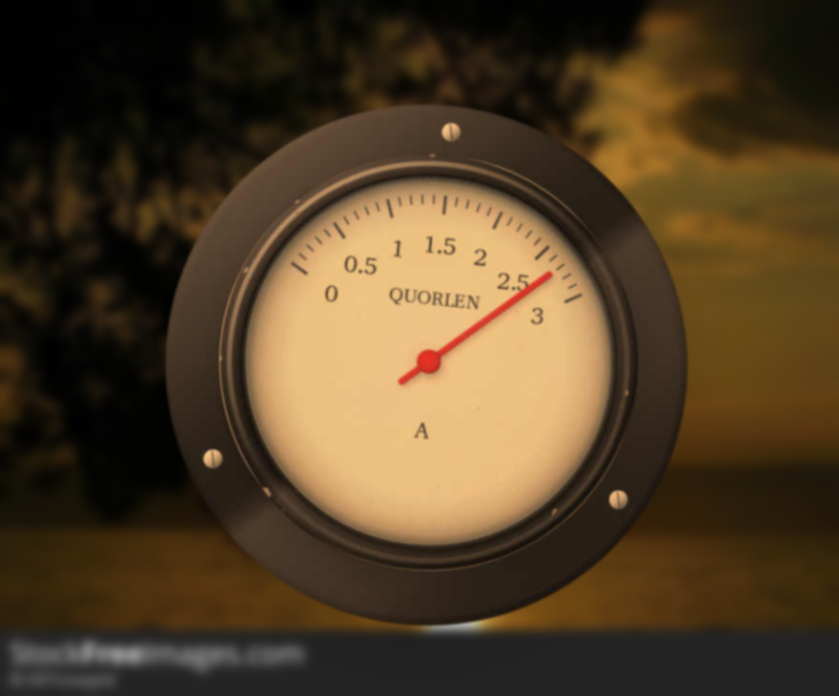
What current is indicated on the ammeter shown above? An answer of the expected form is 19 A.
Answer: 2.7 A
